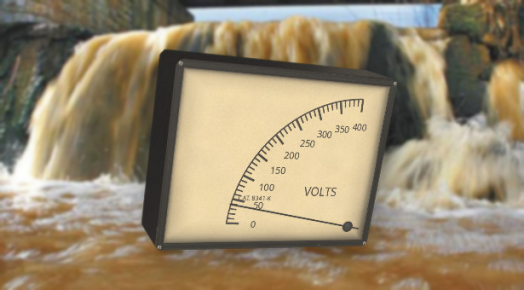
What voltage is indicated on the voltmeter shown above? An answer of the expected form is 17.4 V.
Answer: 40 V
